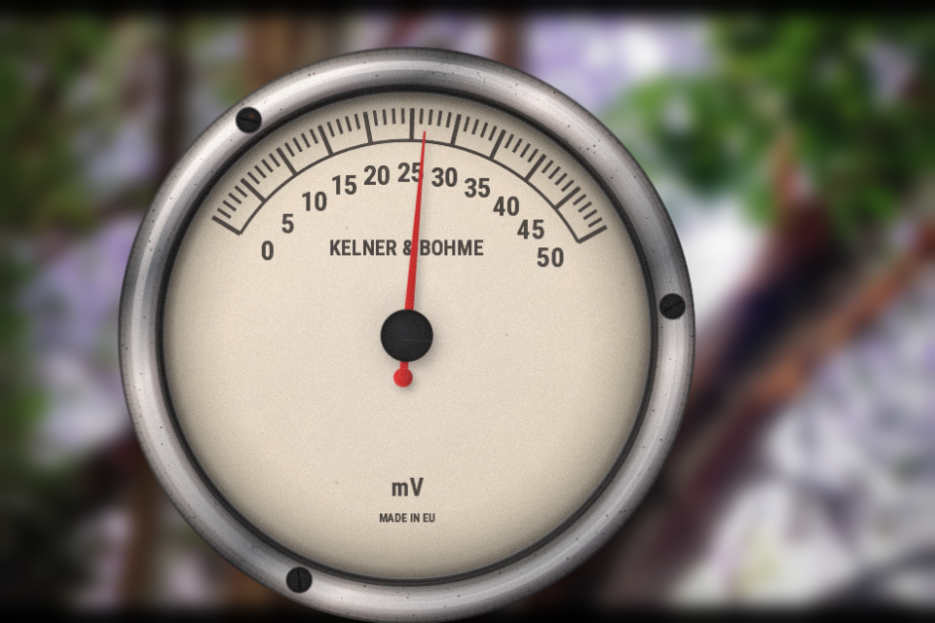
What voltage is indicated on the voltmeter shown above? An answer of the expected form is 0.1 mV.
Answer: 26.5 mV
